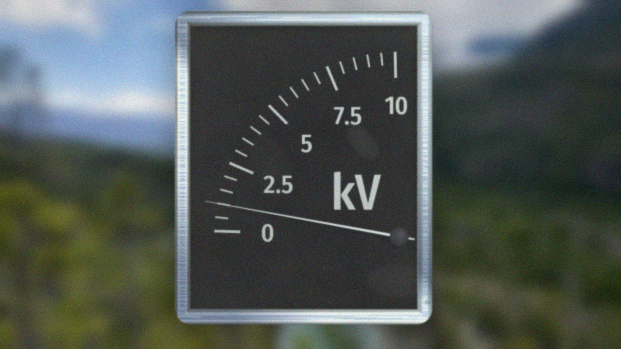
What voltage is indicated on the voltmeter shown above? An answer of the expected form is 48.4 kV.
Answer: 1 kV
